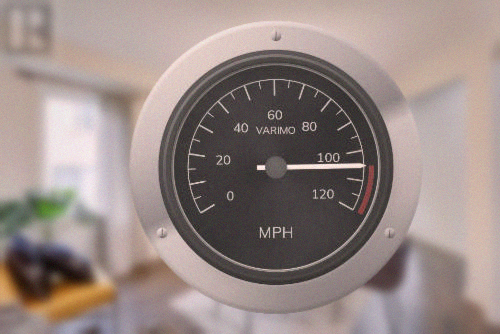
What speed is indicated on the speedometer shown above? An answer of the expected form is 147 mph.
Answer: 105 mph
